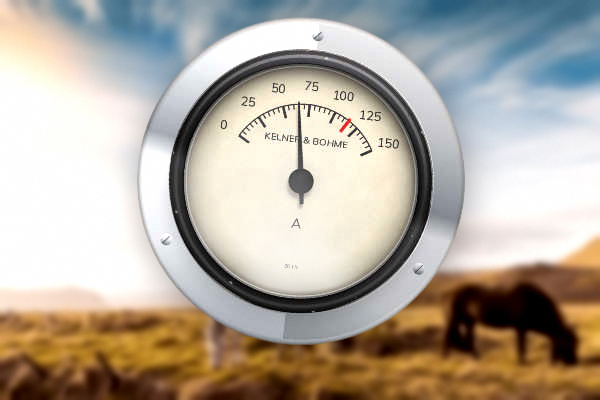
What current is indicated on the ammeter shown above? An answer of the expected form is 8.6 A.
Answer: 65 A
